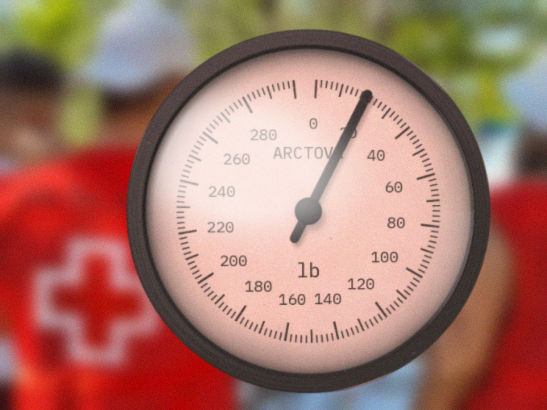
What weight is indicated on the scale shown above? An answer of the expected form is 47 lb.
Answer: 20 lb
